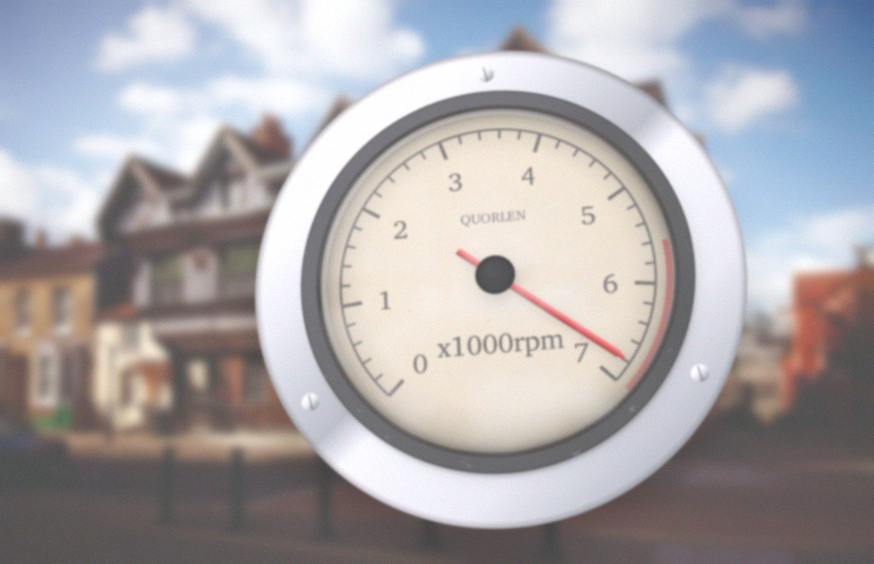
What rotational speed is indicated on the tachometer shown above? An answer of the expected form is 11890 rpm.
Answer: 6800 rpm
